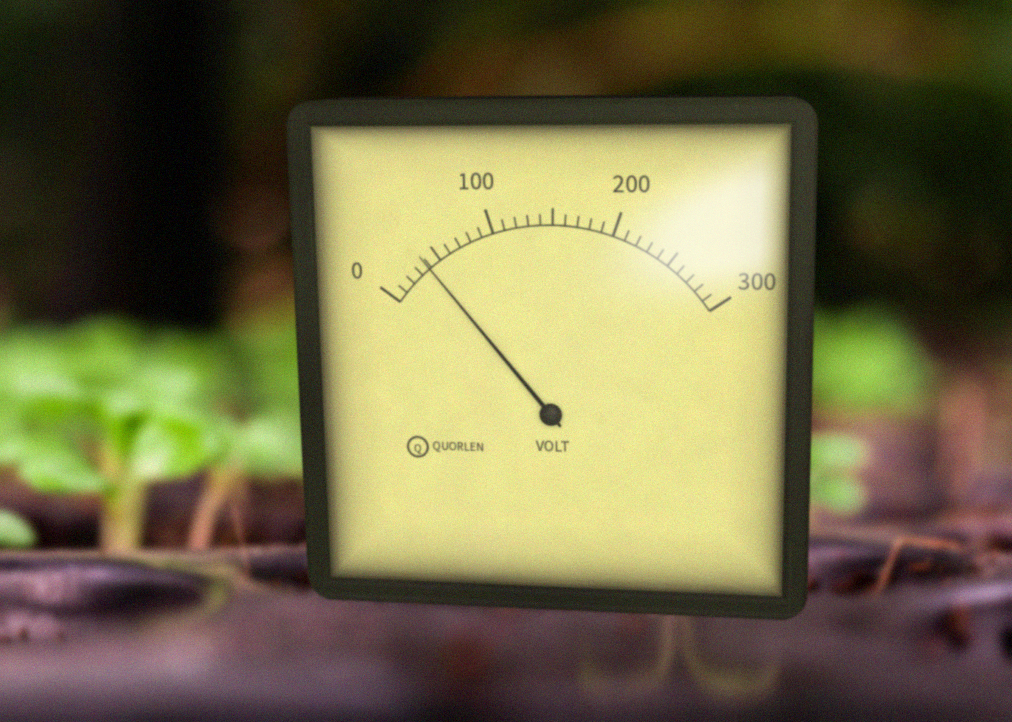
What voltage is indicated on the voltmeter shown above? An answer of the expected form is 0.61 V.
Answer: 40 V
